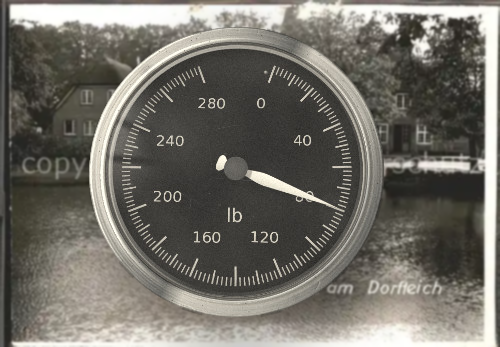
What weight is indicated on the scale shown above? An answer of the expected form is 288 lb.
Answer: 80 lb
